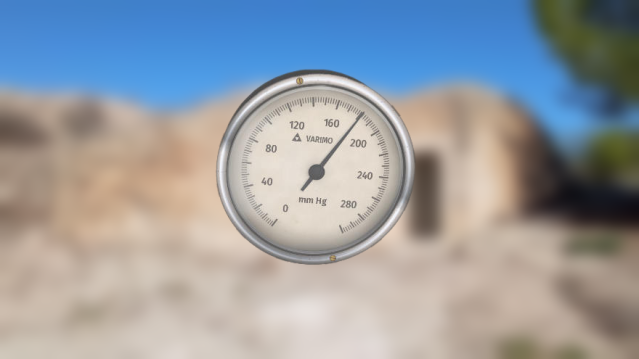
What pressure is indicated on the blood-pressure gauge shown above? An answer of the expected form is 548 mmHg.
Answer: 180 mmHg
